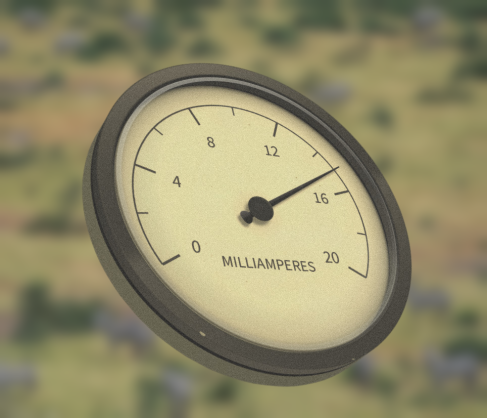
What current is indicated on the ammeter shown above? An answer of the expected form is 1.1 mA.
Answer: 15 mA
